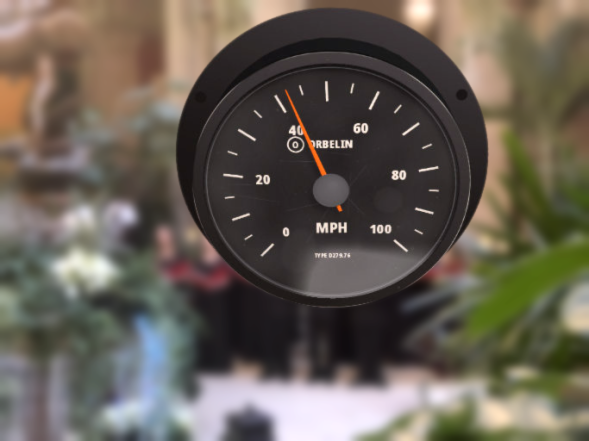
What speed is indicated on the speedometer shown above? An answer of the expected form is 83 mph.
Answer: 42.5 mph
